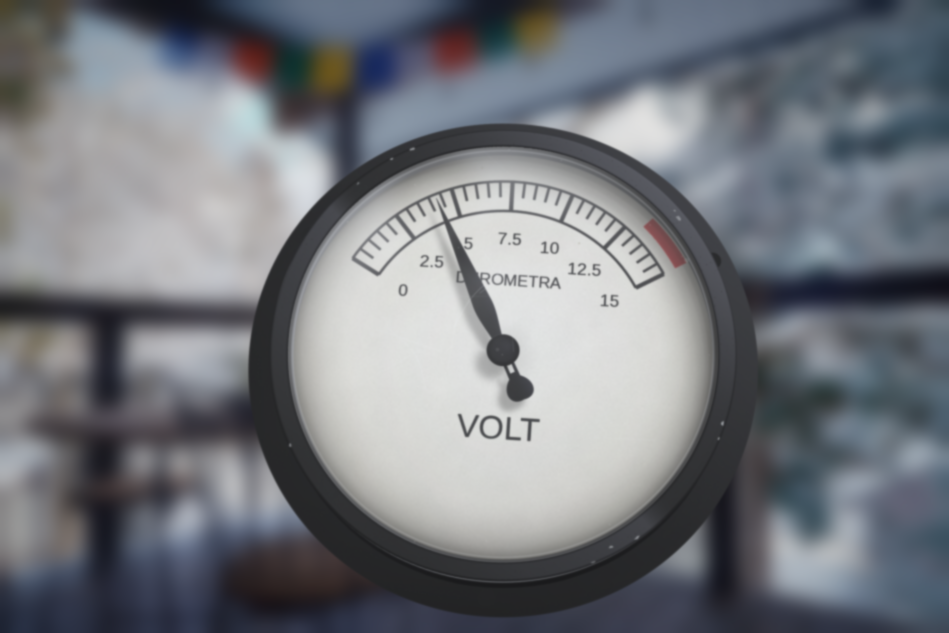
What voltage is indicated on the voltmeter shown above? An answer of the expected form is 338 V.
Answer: 4.25 V
